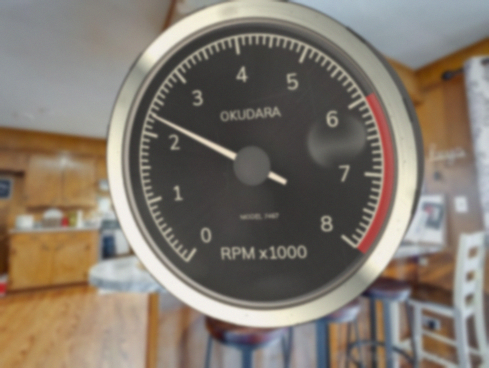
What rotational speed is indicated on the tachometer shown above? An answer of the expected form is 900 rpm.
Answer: 2300 rpm
